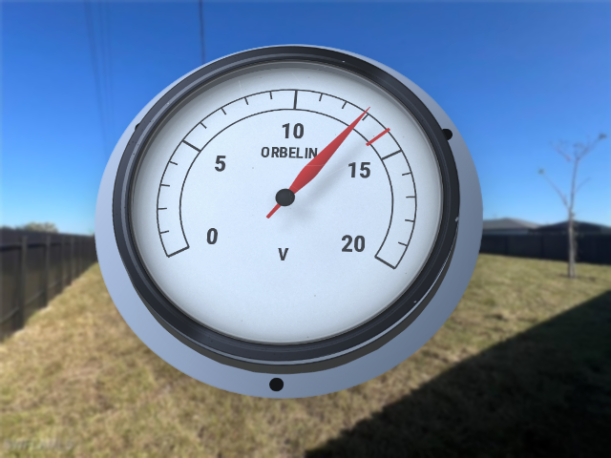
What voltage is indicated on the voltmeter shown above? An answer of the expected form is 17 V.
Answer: 13 V
